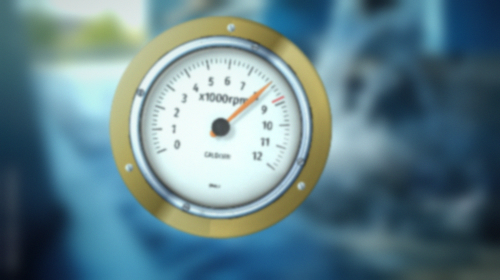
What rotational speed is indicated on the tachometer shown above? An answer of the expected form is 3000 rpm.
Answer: 8000 rpm
